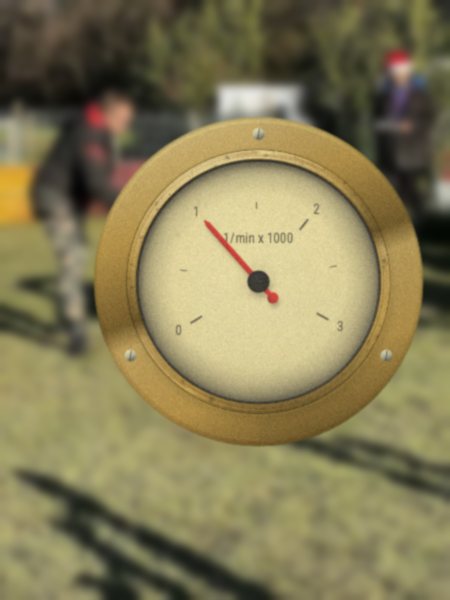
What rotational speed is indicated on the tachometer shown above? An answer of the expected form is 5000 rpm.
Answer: 1000 rpm
